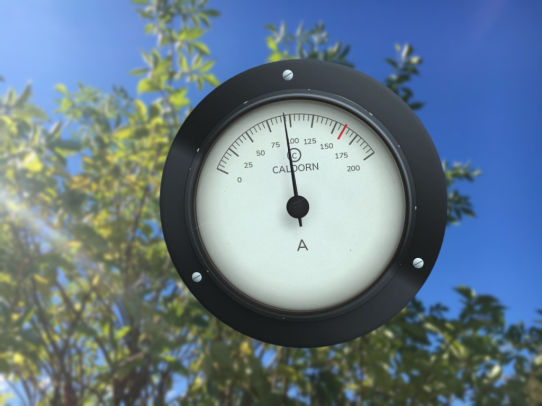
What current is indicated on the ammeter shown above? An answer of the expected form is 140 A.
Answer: 95 A
